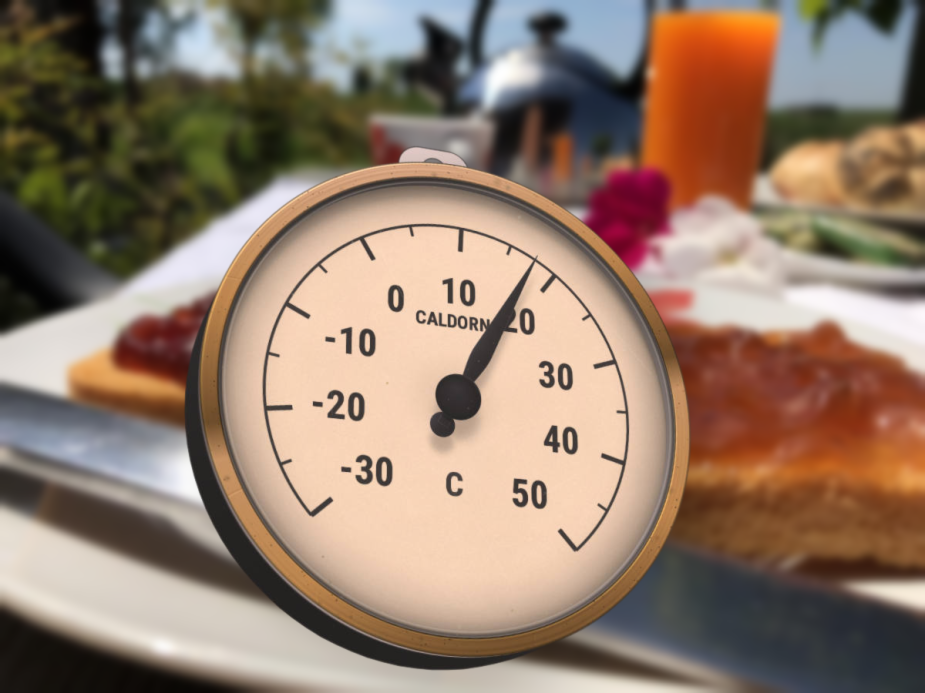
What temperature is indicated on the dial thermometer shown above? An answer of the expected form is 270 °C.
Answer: 17.5 °C
